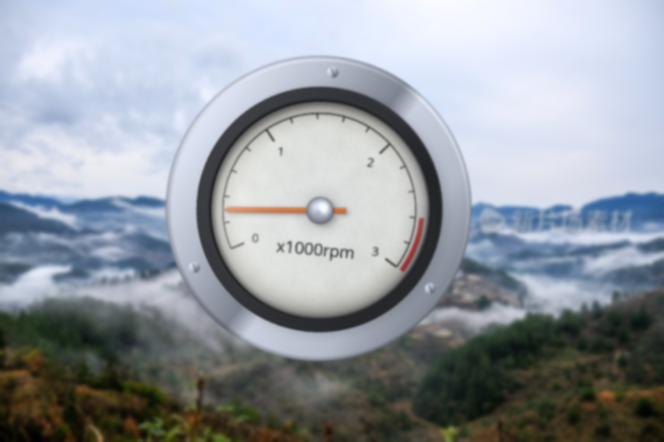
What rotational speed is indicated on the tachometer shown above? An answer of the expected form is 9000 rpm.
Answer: 300 rpm
